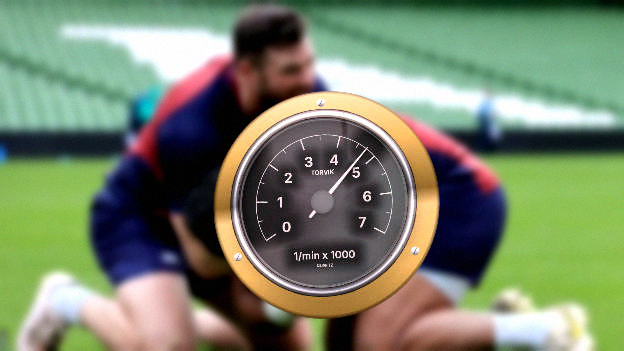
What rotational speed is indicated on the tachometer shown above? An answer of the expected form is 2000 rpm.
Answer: 4750 rpm
